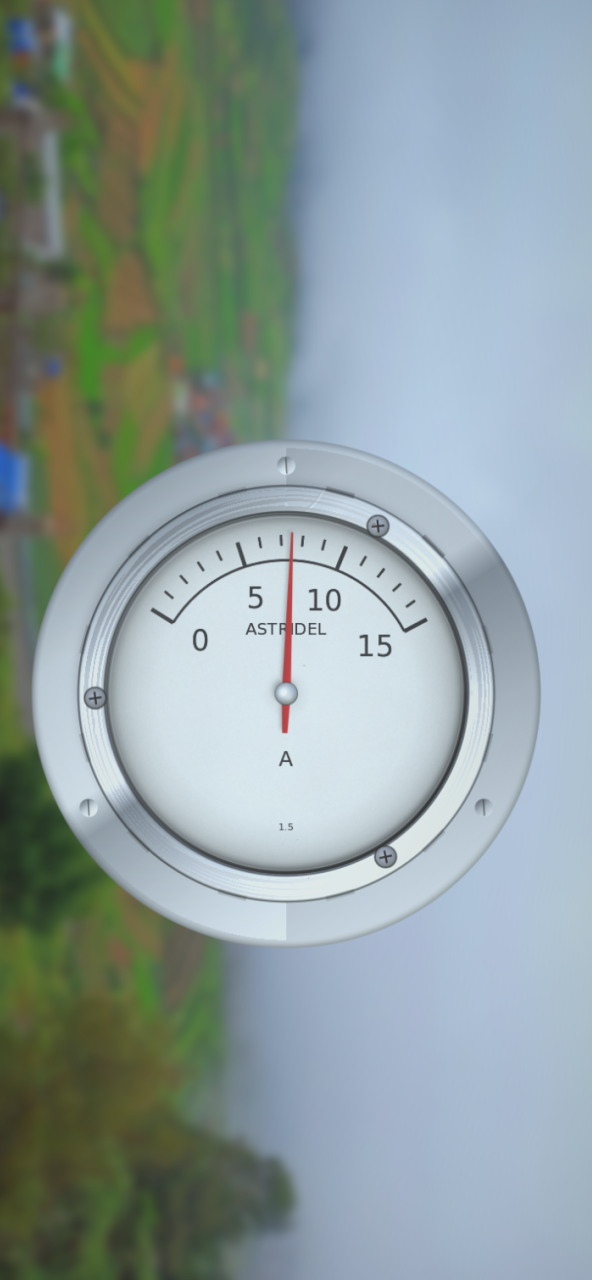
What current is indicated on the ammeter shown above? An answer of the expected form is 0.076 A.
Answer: 7.5 A
